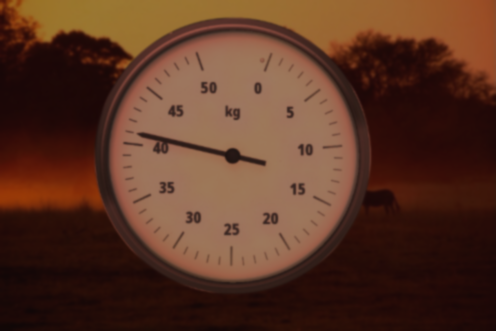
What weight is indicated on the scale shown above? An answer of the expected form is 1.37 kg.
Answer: 41 kg
